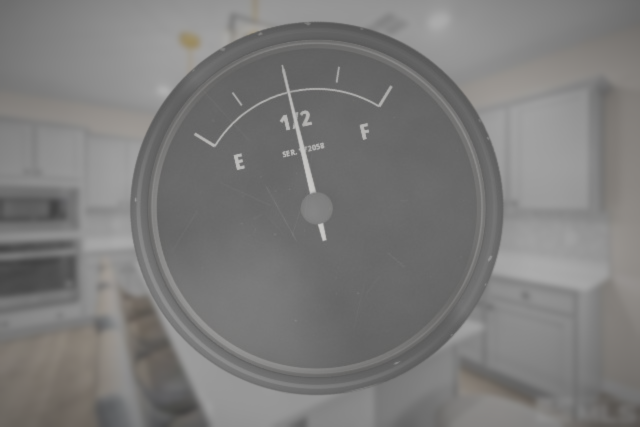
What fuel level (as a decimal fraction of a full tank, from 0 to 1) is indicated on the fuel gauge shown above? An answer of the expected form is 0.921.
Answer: 0.5
